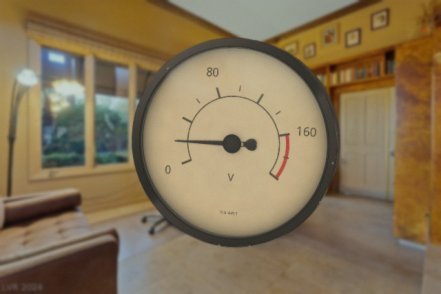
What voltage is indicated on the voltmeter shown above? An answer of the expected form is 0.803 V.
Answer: 20 V
